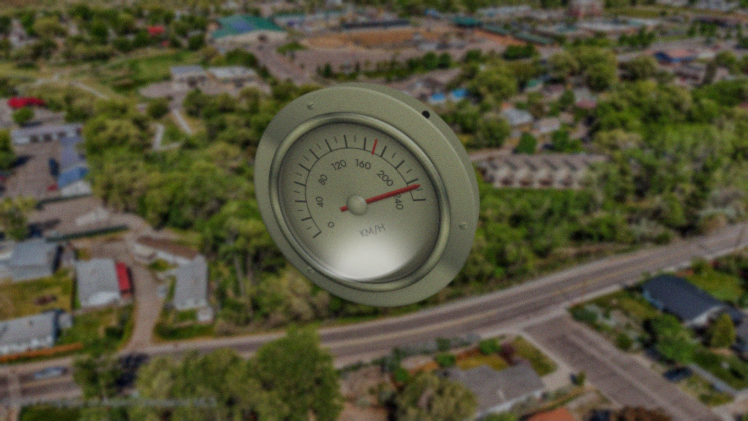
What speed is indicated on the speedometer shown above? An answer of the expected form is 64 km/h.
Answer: 225 km/h
